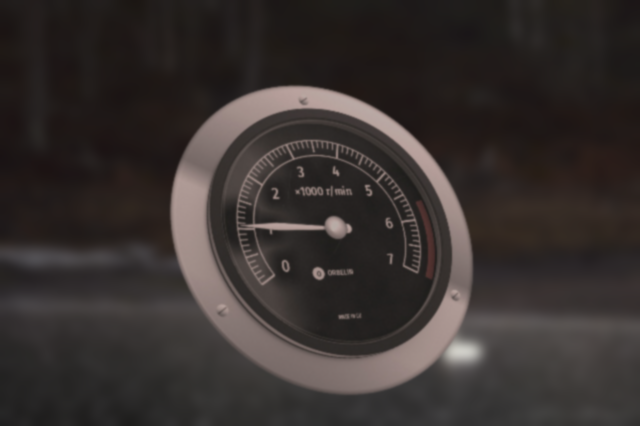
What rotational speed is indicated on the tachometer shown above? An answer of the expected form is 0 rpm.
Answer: 1000 rpm
